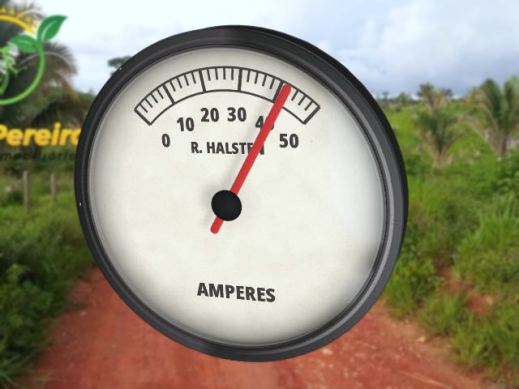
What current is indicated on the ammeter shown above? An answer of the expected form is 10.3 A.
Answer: 42 A
